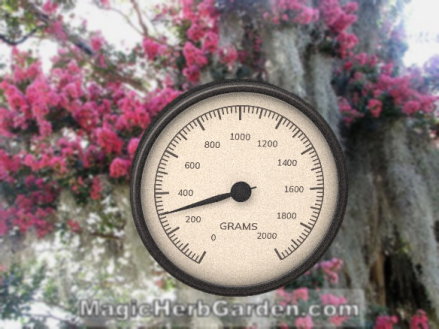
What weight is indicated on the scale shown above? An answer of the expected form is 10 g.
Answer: 300 g
